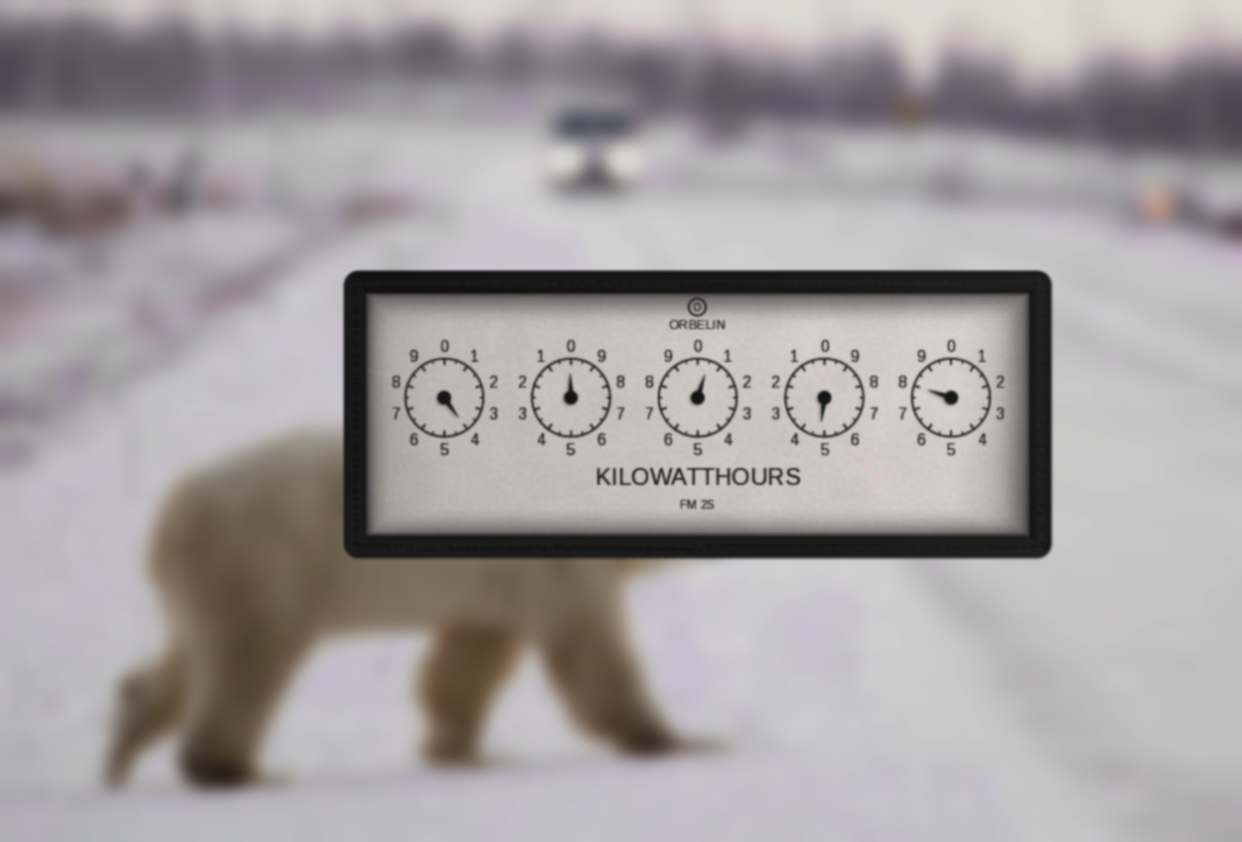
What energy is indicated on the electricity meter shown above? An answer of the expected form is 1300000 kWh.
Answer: 40048 kWh
